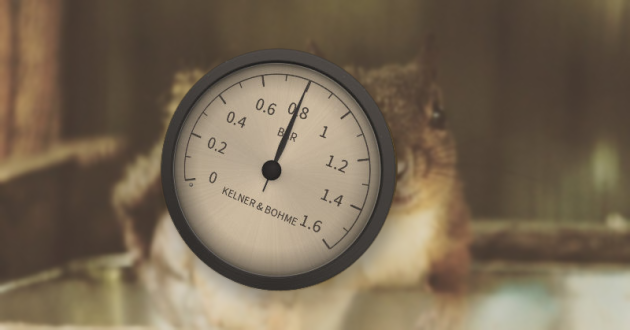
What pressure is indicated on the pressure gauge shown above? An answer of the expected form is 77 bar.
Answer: 0.8 bar
